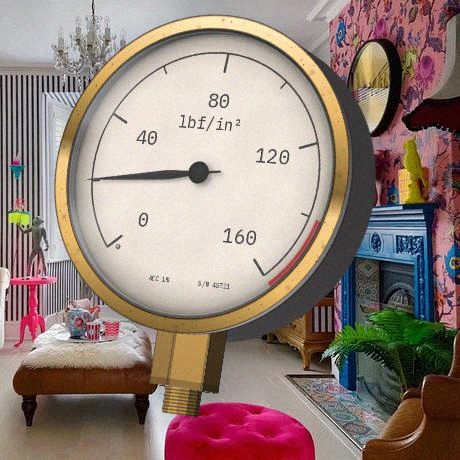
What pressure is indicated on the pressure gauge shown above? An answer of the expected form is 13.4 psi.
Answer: 20 psi
